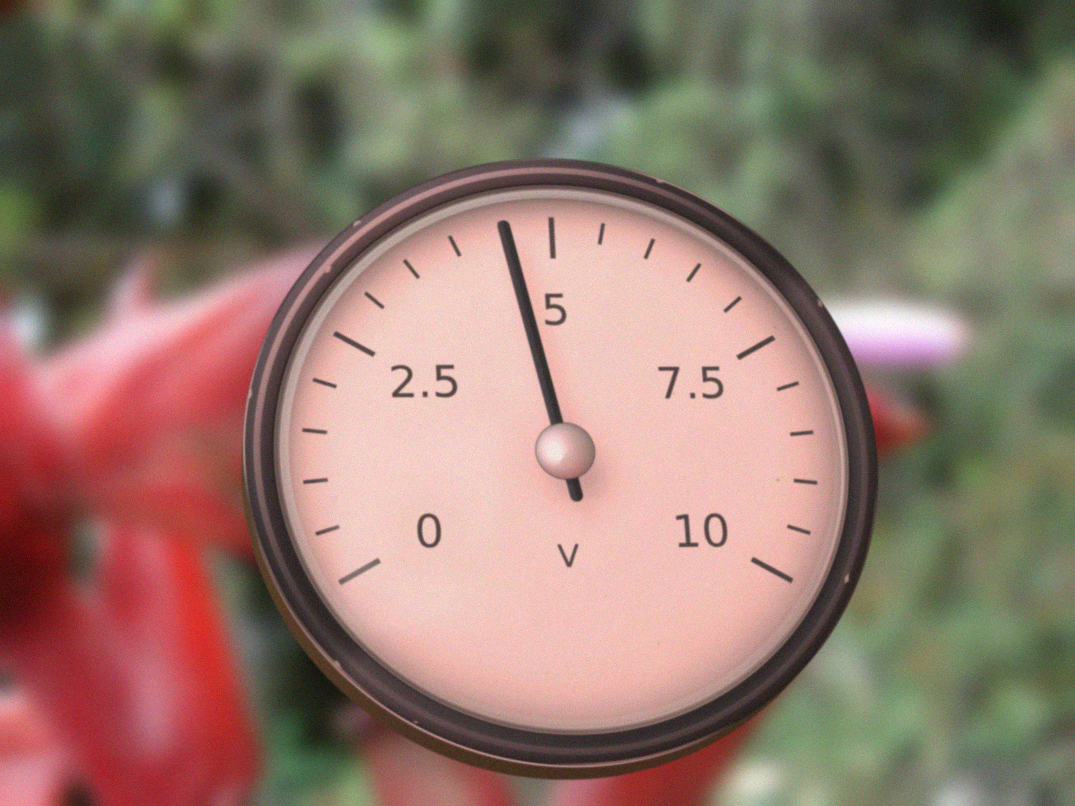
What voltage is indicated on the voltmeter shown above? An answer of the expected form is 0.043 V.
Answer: 4.5 V
